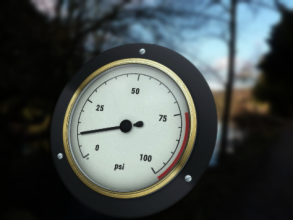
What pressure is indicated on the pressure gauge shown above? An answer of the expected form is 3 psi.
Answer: 10 psi
